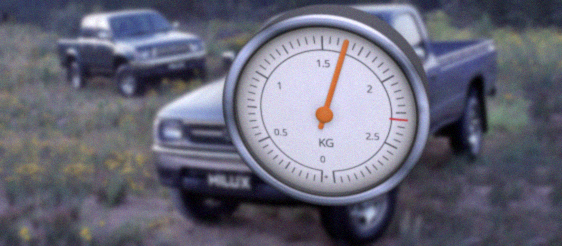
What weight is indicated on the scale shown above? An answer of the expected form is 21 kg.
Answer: 1.65 kg
